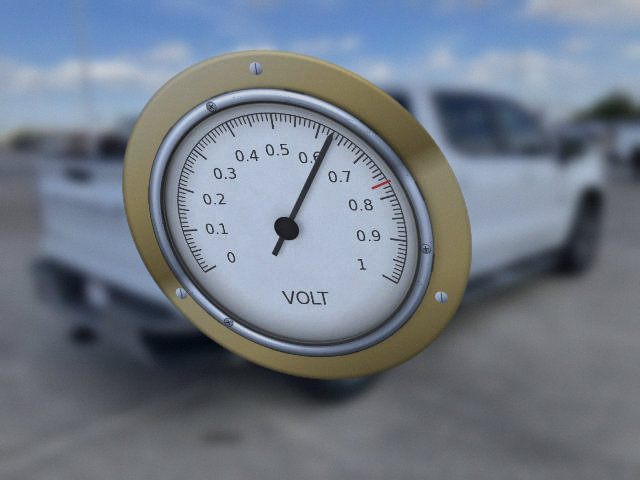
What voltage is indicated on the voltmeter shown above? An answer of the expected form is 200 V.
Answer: 0.63 V
